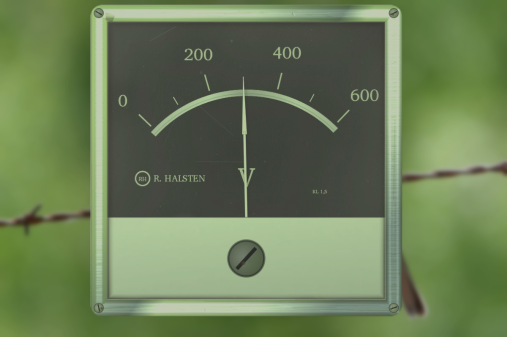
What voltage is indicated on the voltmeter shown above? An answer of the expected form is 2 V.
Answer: 300 V
